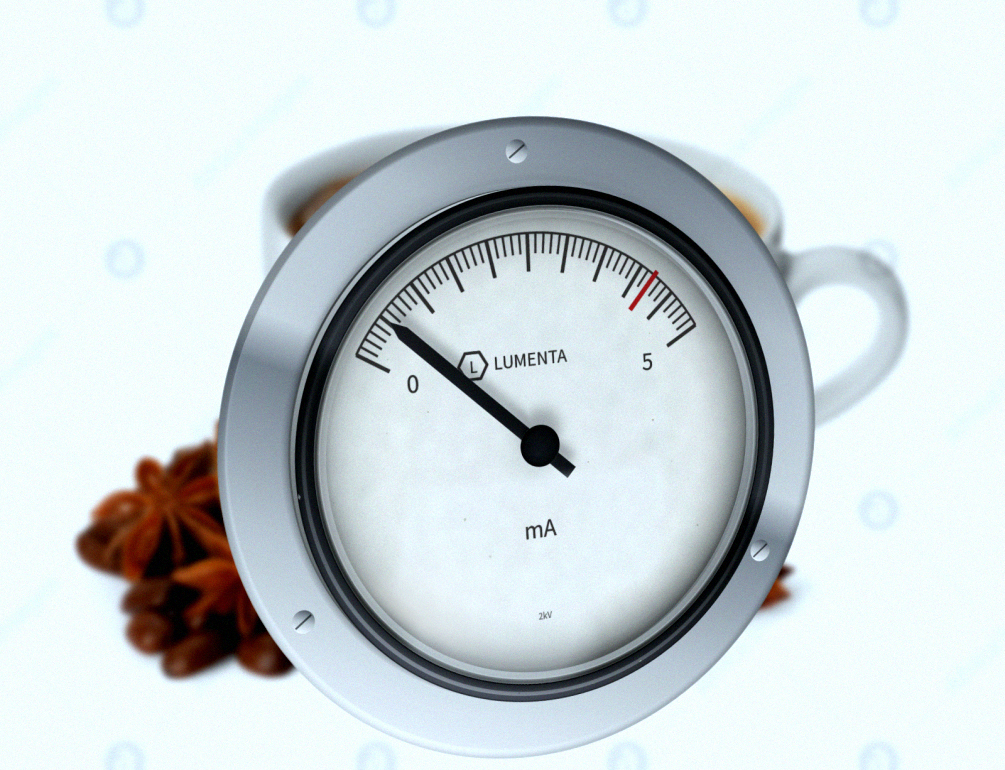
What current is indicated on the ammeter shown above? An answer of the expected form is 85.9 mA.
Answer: 0.5 mA
